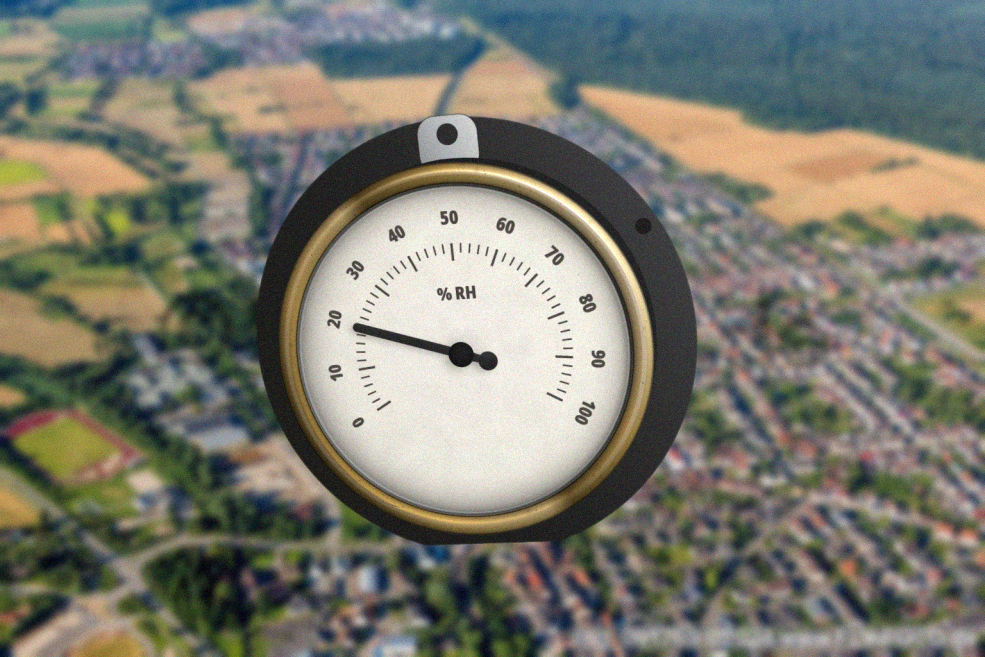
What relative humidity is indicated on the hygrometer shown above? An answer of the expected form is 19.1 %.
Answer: 20 %
